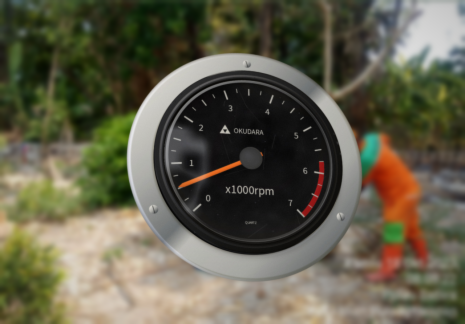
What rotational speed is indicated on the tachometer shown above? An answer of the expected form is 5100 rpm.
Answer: 500 rpm
